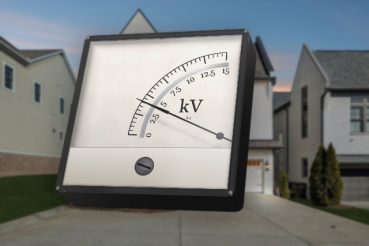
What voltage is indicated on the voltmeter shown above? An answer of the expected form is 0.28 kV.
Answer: 4 kV
